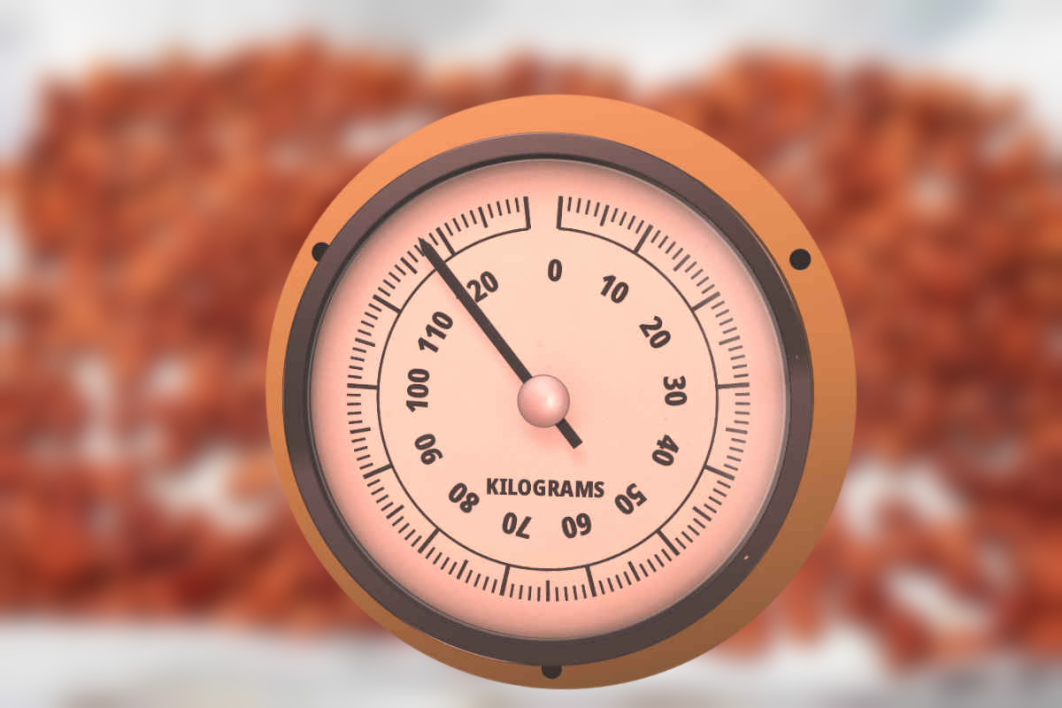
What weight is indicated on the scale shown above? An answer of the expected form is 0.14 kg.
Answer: 118 kg
